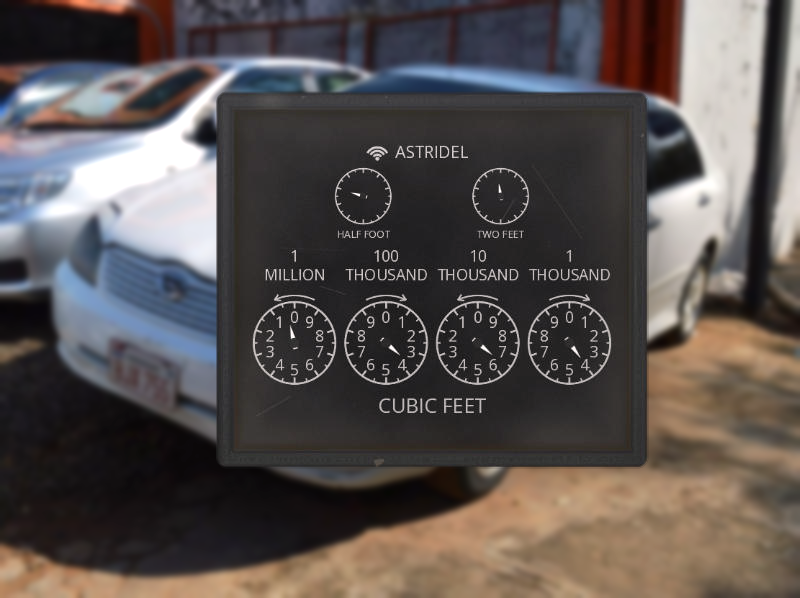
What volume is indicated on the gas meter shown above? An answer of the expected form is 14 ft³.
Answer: 36400 ft³
